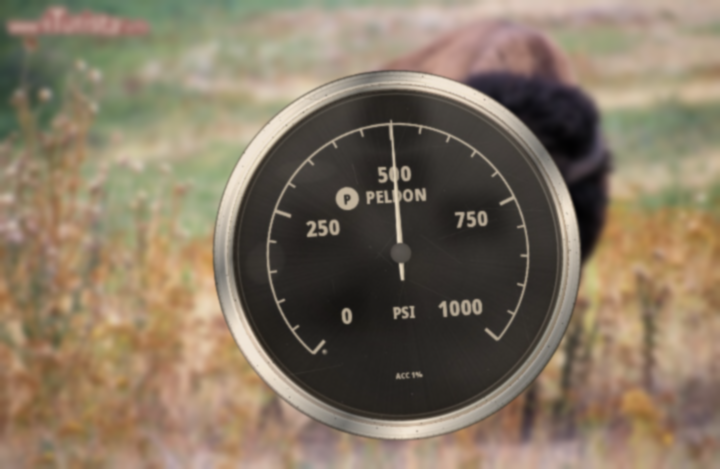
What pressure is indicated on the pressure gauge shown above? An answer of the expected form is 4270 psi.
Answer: 500 psi
